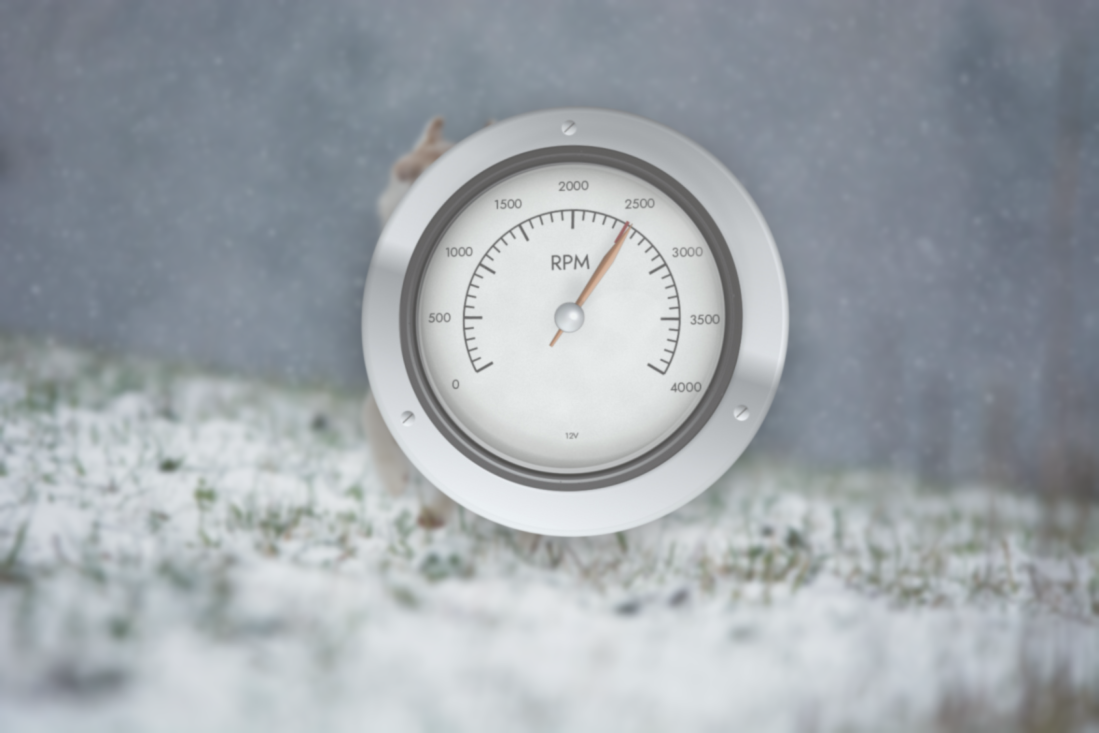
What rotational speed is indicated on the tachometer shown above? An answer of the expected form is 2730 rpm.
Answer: 2550 rpm
